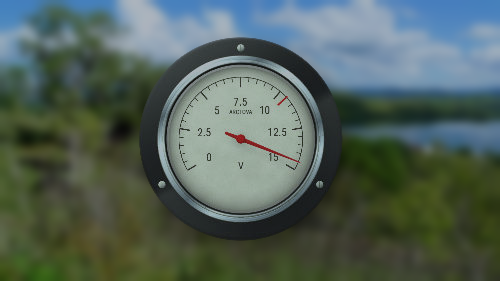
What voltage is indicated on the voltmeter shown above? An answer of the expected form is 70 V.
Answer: 14.5 V
